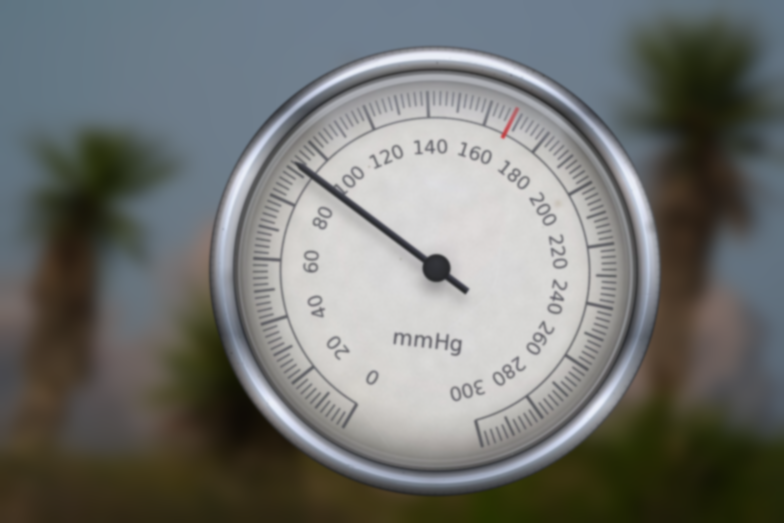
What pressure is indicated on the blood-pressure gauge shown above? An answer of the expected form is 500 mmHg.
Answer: 92 mmHg
